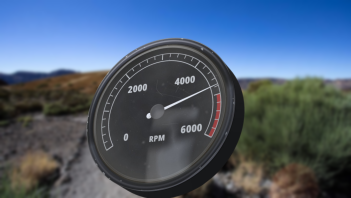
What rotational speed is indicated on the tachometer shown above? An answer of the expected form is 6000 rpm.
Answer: 4800 rpm
